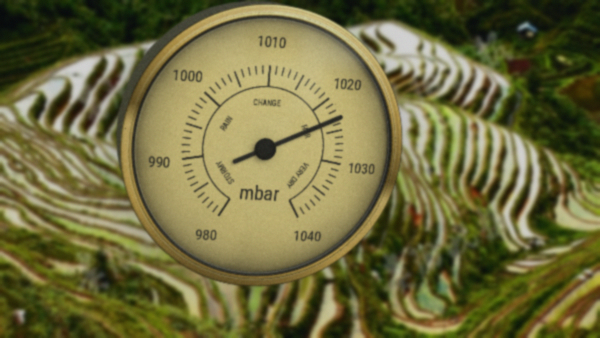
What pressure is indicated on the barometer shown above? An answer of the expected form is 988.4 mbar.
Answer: 1023 mbar
